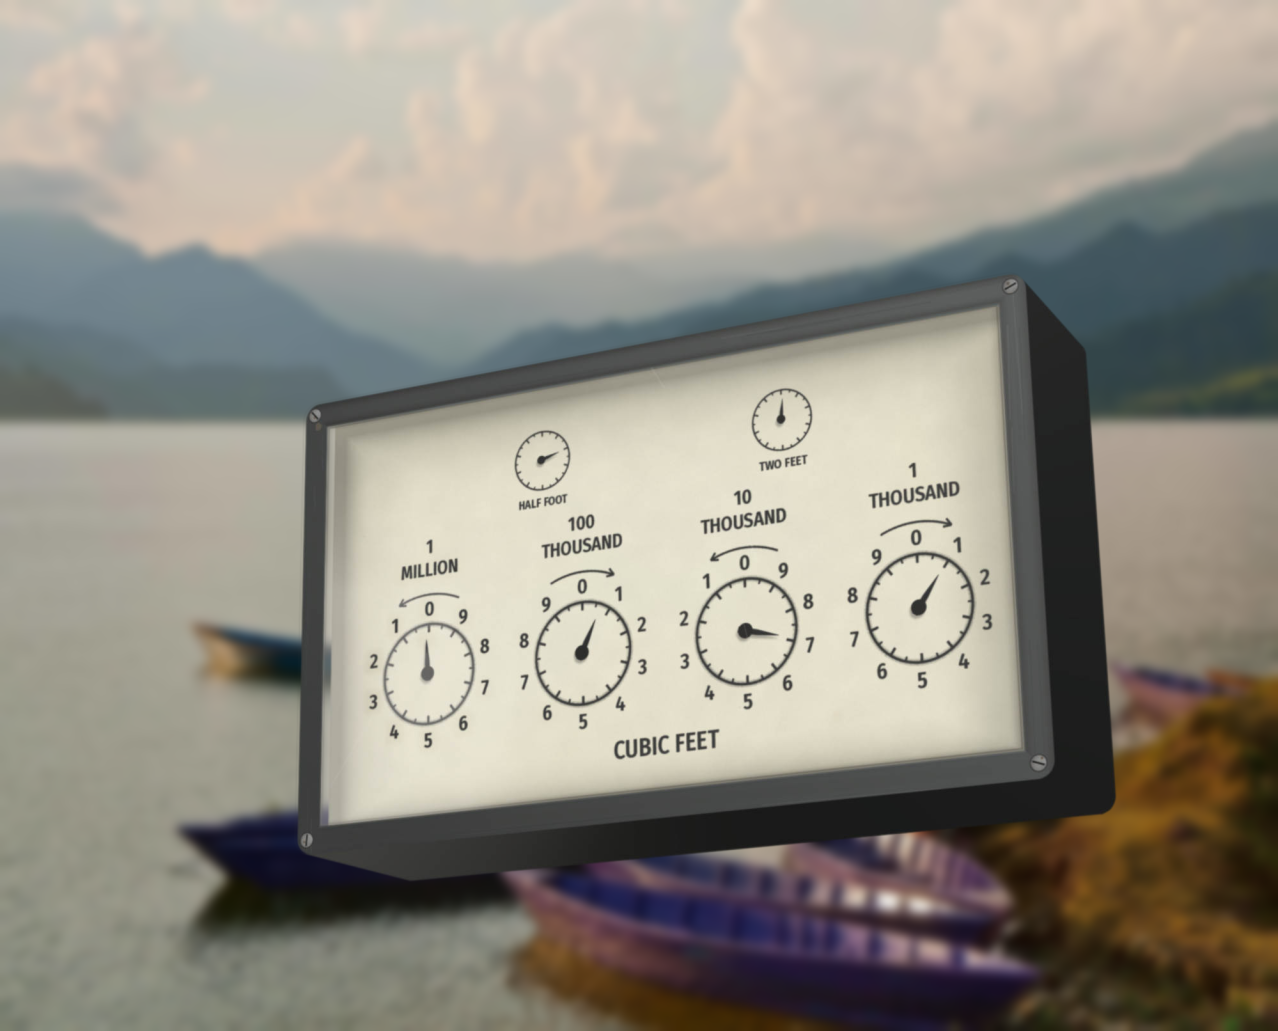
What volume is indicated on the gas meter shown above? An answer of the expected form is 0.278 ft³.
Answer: 7100 ft³
